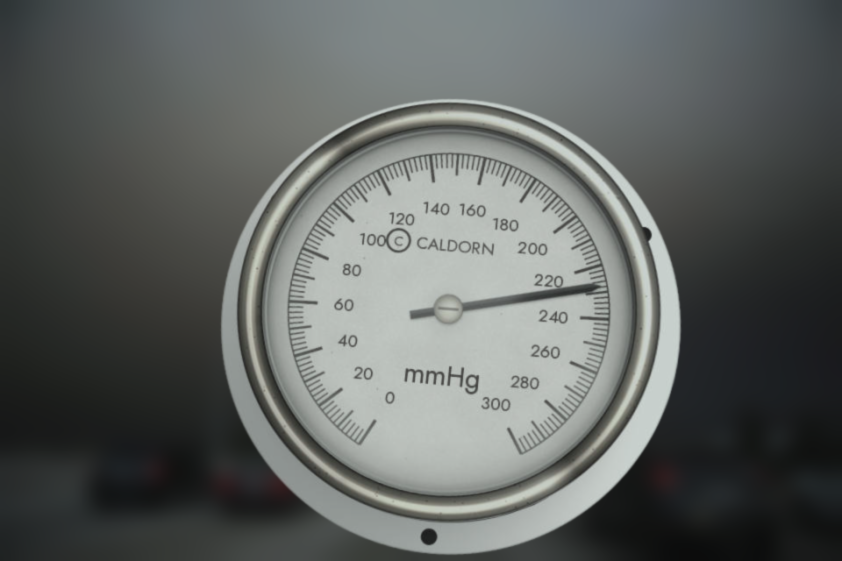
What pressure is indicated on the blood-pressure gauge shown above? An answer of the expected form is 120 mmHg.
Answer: 228 mmHg
